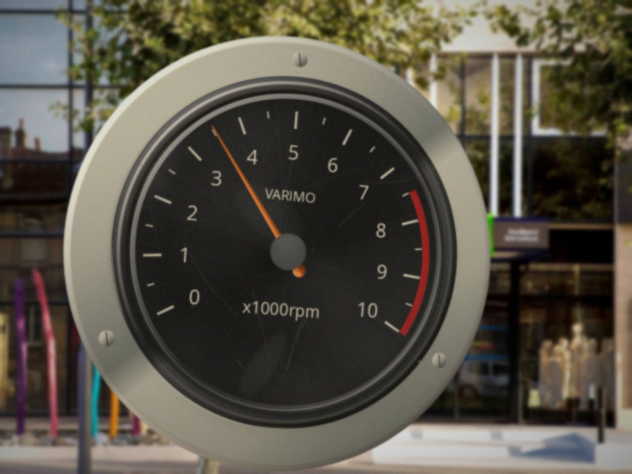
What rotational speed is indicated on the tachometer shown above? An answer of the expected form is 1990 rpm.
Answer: 3500 rpm
